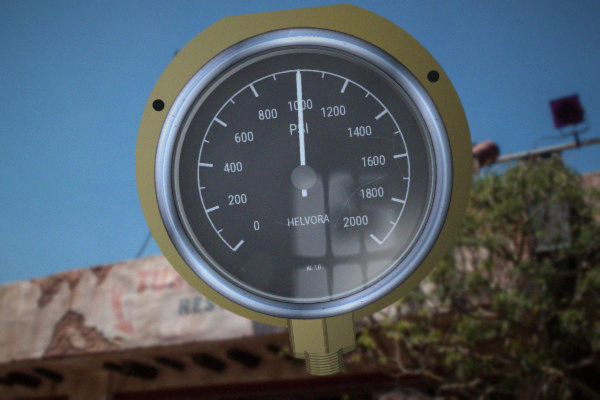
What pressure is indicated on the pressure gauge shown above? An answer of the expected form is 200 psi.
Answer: 1000 psi
